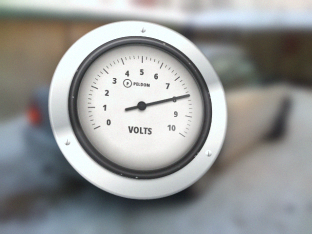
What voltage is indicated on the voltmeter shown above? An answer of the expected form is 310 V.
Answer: 8 V
